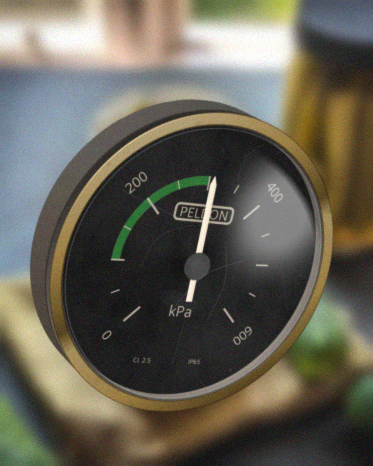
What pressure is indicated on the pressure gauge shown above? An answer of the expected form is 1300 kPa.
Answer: 300 kPa
